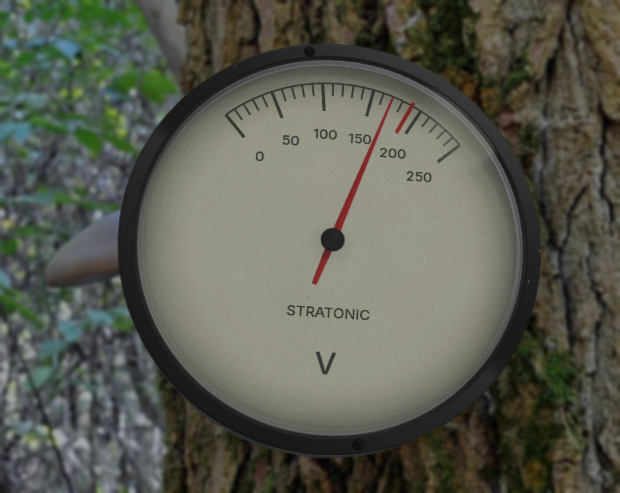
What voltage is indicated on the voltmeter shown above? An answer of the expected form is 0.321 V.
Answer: 170 V
